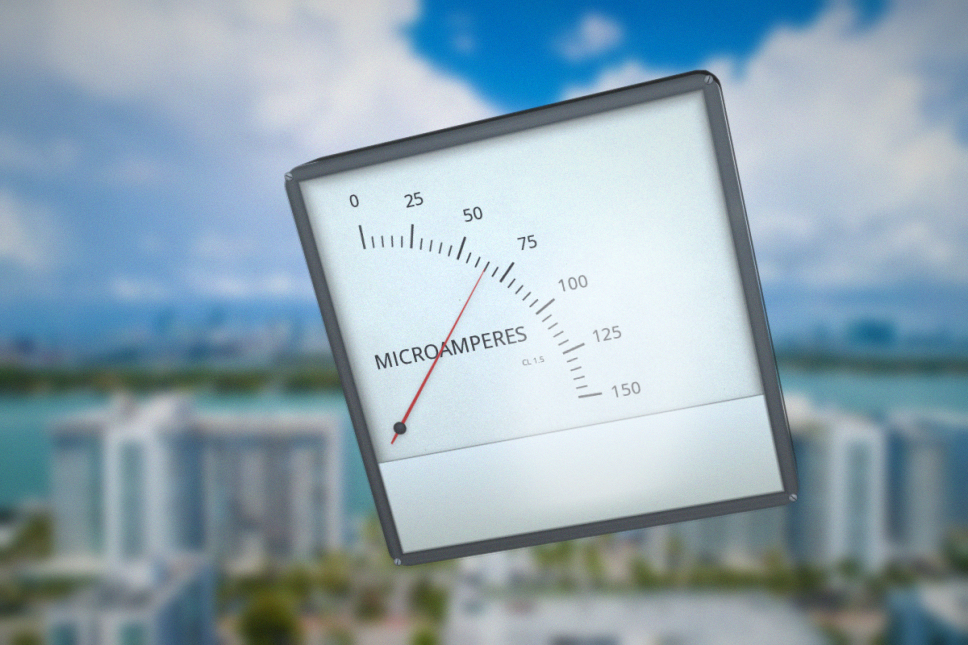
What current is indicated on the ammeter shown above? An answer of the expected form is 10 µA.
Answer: 65 µA
